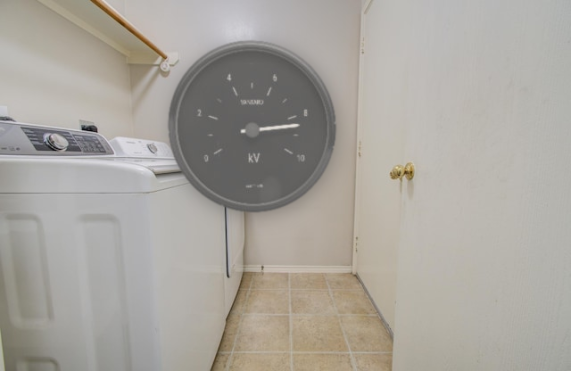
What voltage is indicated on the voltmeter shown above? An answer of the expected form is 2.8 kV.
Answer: 8.5 kV
